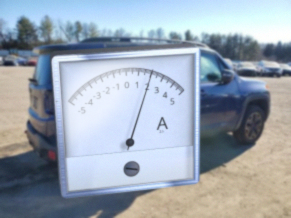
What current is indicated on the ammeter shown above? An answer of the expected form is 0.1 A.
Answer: 2 A
